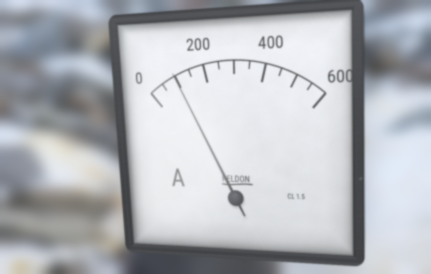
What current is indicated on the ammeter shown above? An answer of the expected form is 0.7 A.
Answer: 100 A
